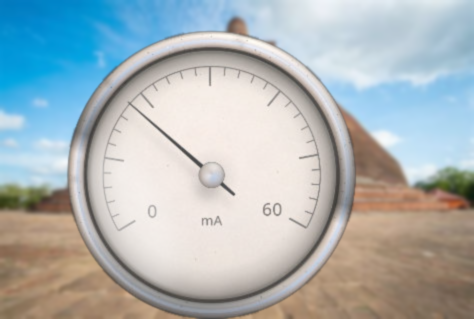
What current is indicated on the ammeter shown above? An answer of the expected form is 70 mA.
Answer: 18 mA
